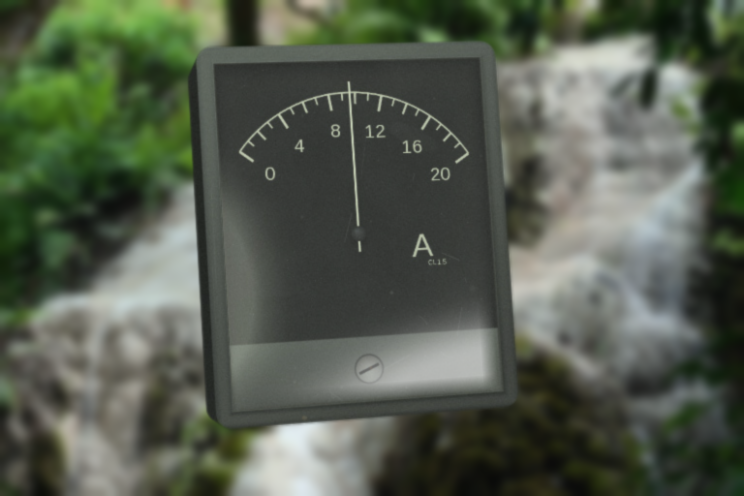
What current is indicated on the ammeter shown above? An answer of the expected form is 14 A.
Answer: 9.5 A
